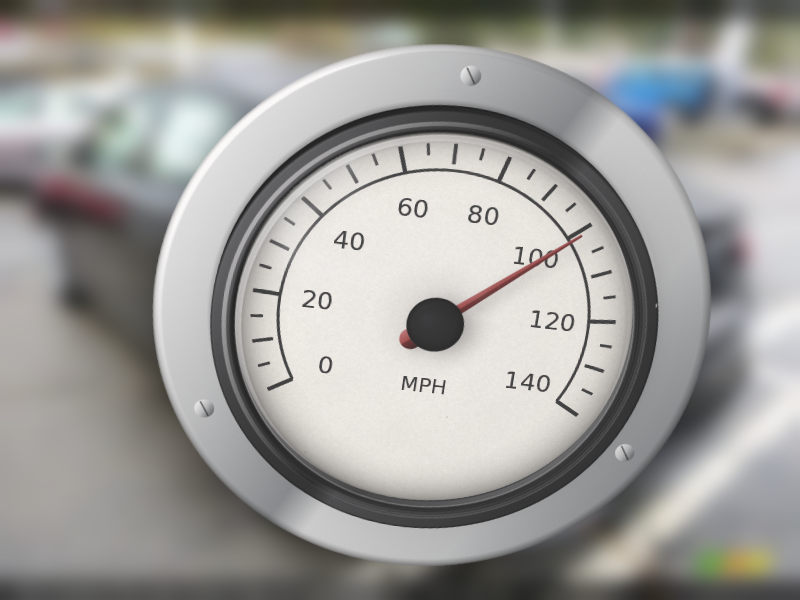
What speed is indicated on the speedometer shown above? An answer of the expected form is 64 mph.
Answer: 100 mph
